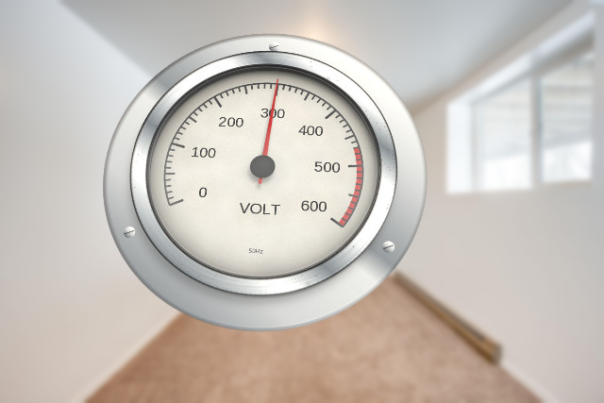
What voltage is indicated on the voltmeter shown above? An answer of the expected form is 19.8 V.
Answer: 300 V
